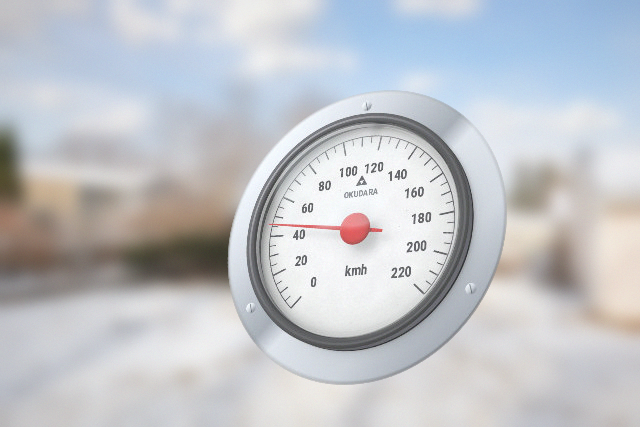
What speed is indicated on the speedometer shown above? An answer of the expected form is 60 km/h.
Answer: 45 km/h
